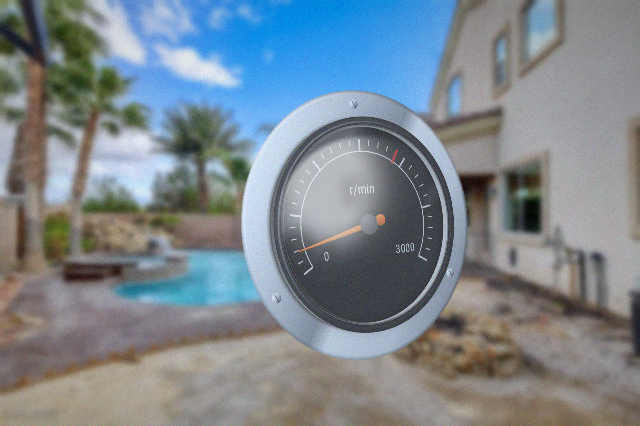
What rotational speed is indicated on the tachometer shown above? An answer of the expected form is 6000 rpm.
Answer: 200 rpm
